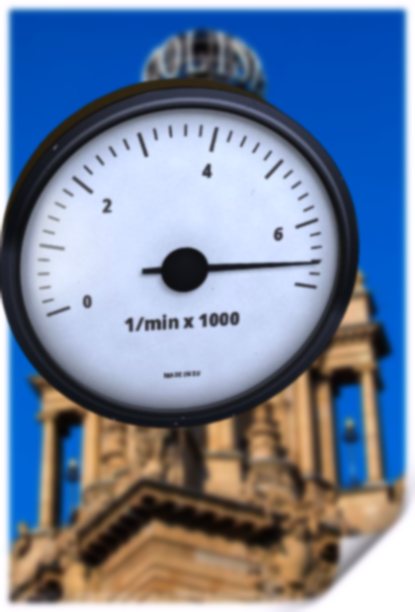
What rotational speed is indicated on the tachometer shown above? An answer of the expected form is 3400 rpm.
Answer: 6600 rpm
